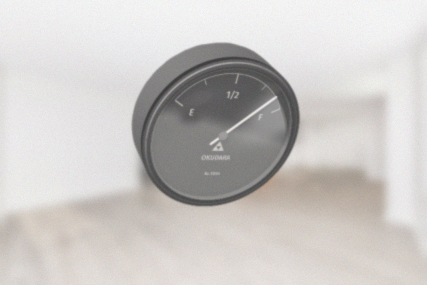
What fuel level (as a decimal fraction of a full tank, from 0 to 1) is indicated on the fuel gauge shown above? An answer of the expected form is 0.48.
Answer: 0.875
